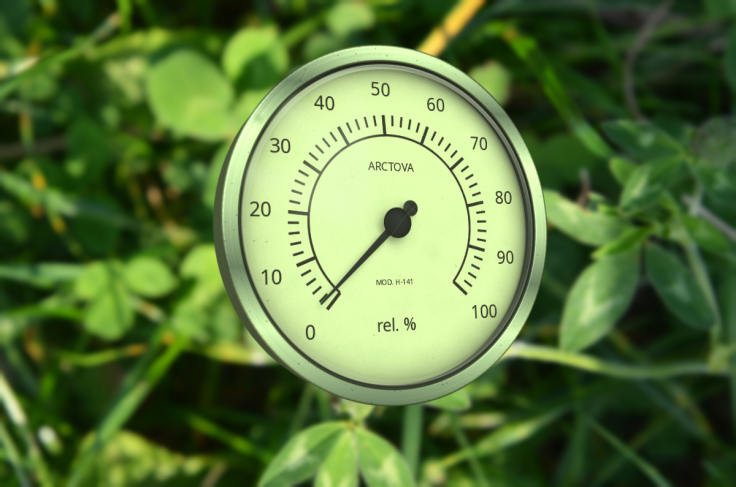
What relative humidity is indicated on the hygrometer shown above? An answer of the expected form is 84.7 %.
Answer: 2 %
